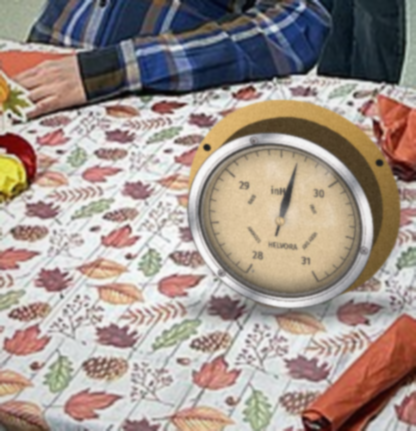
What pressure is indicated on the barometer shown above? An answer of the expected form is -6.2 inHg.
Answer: 29.65 inHg
